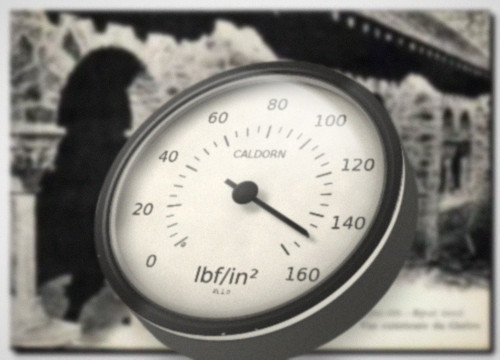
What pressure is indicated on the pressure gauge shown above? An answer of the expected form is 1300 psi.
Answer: 150 psi
